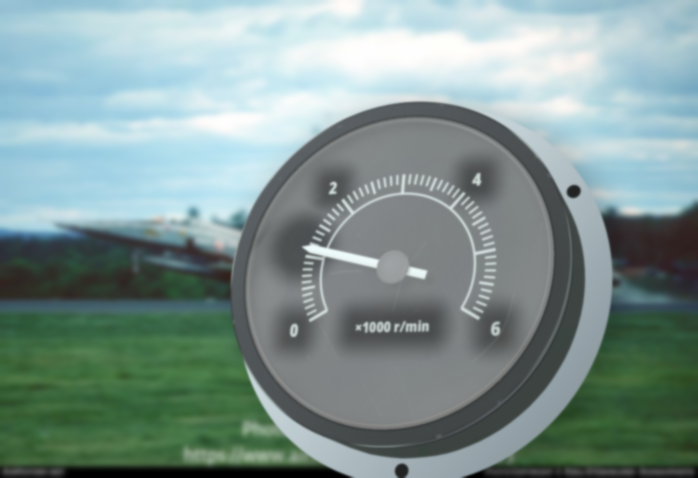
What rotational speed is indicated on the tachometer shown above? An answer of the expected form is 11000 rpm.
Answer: 1100 rpm
